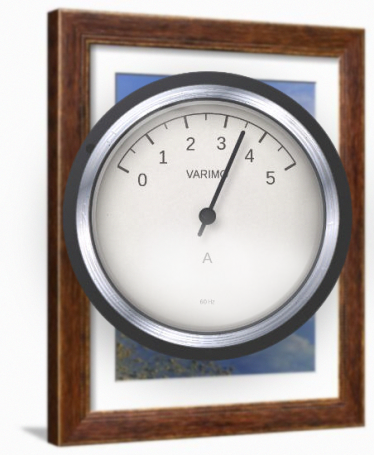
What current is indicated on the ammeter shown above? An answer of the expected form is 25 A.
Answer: 3.5 A
